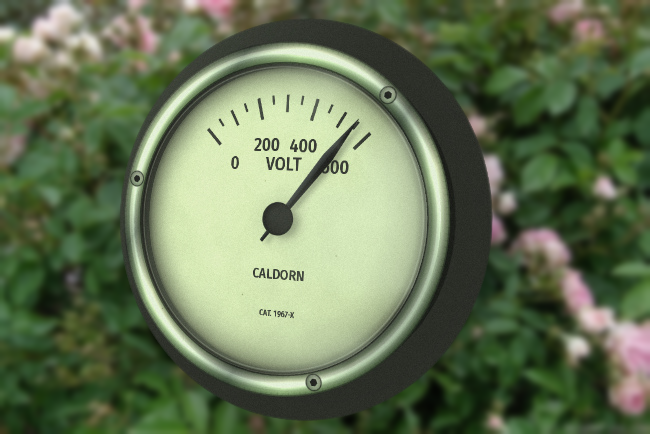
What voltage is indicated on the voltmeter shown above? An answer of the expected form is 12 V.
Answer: 550 V
